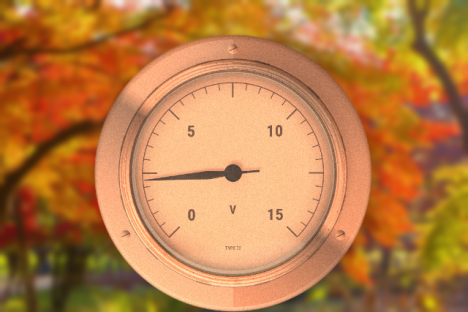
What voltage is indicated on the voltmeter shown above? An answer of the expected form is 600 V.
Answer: 2.25 V
